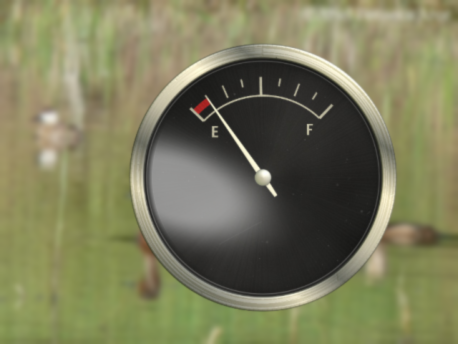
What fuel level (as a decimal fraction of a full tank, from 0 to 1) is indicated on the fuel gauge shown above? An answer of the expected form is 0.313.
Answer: 0.125
